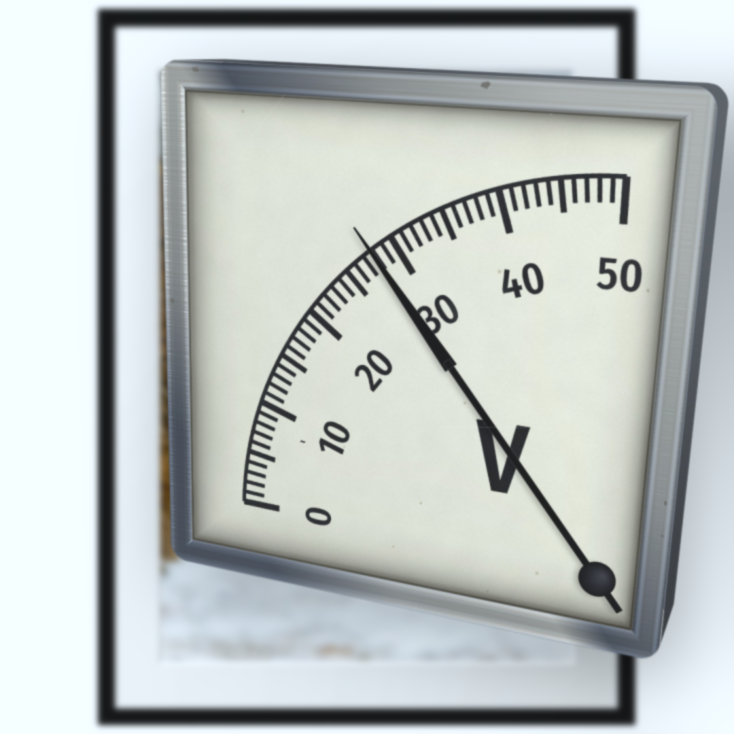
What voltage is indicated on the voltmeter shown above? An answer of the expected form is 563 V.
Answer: 28 V
